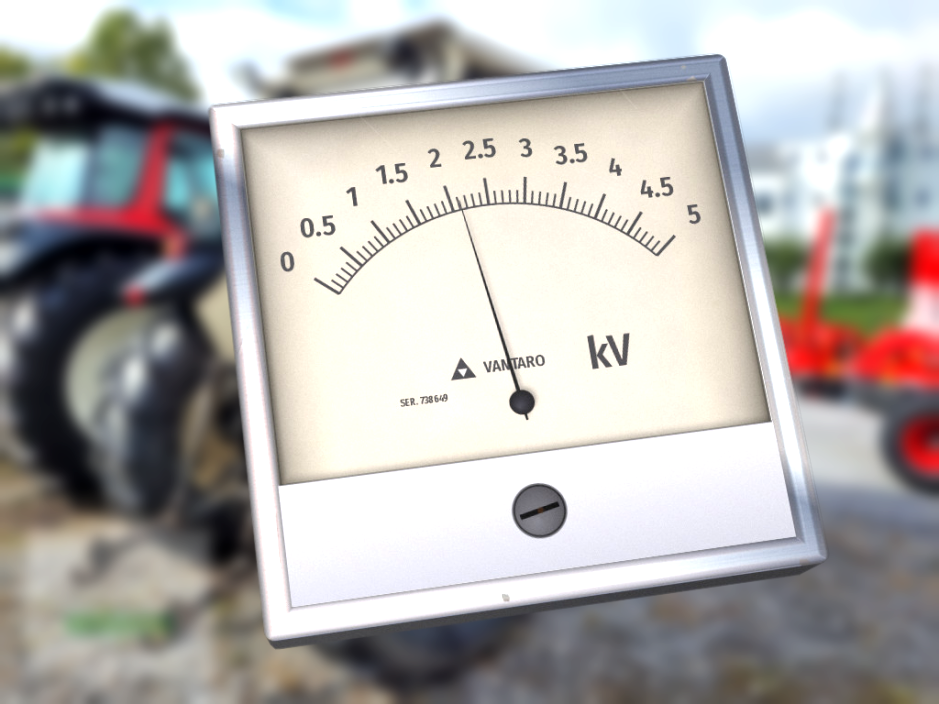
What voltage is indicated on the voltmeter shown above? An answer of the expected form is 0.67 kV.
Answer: 2.1 kV
